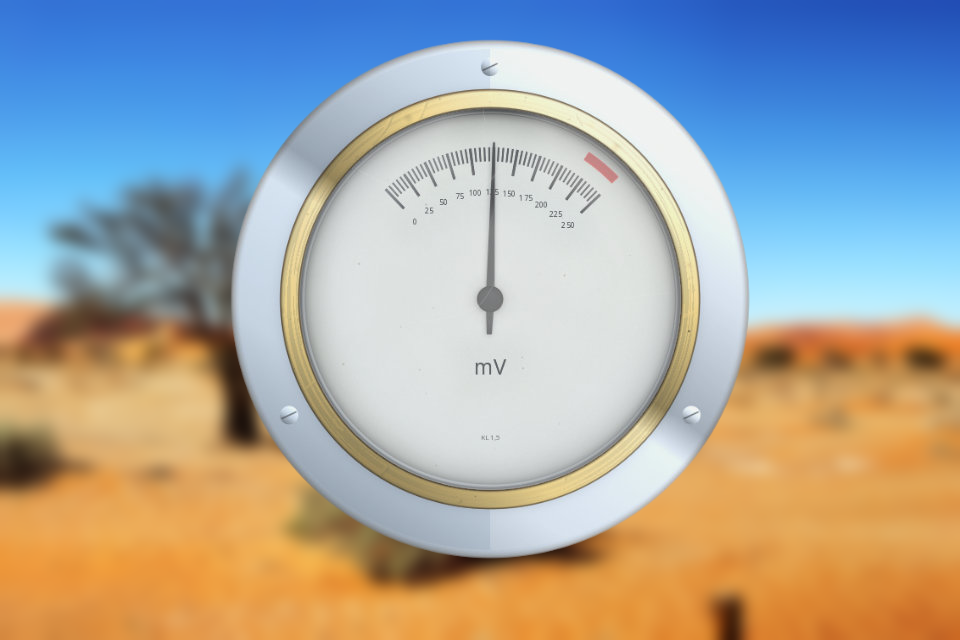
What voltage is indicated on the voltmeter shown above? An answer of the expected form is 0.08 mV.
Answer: 125 mV
